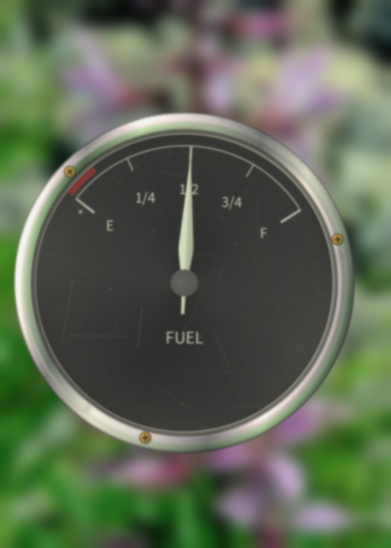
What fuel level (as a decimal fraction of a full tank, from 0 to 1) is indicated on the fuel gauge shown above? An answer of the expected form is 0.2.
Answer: 0.5
